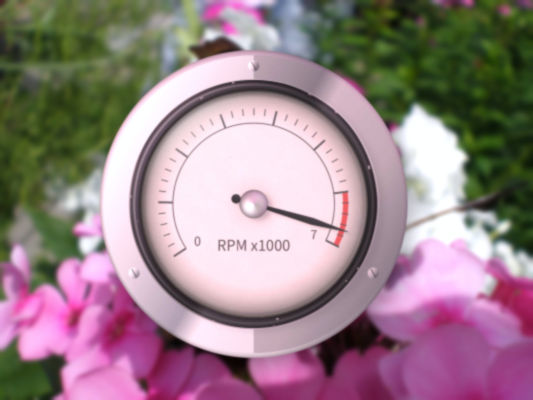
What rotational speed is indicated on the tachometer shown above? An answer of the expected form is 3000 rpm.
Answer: 6700 rpm
